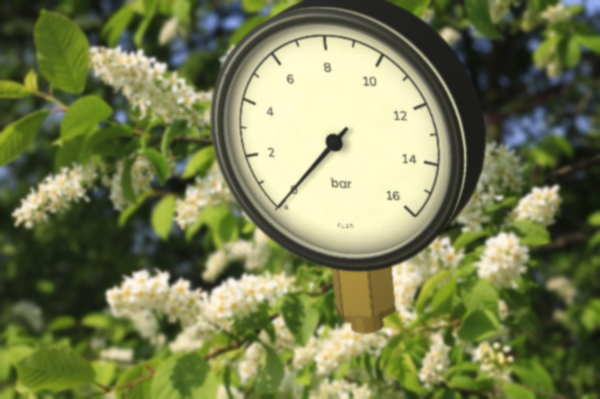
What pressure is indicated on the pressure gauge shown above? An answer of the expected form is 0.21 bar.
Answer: 0 bar
